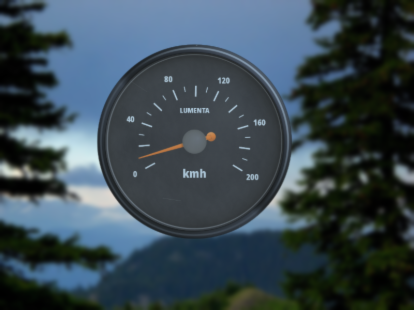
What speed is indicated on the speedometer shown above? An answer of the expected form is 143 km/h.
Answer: 10 km/h
